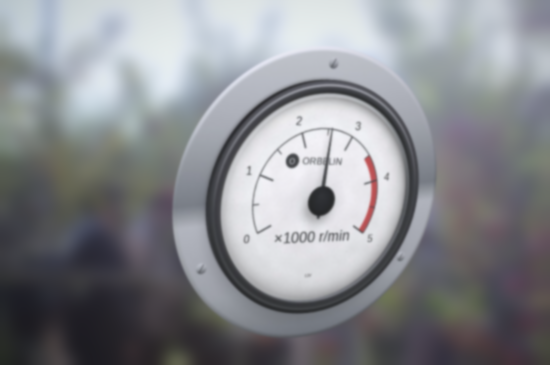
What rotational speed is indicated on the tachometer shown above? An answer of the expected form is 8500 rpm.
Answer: 2500 rpm
